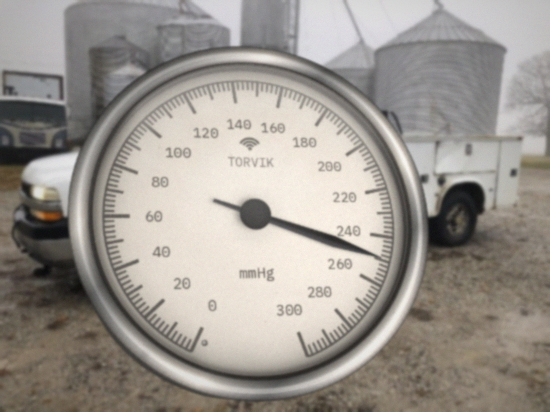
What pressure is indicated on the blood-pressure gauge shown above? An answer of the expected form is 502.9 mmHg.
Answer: 250 mmHg
